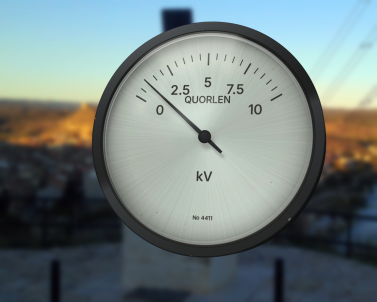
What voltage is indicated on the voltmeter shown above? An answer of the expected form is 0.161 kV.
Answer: 1 kV
